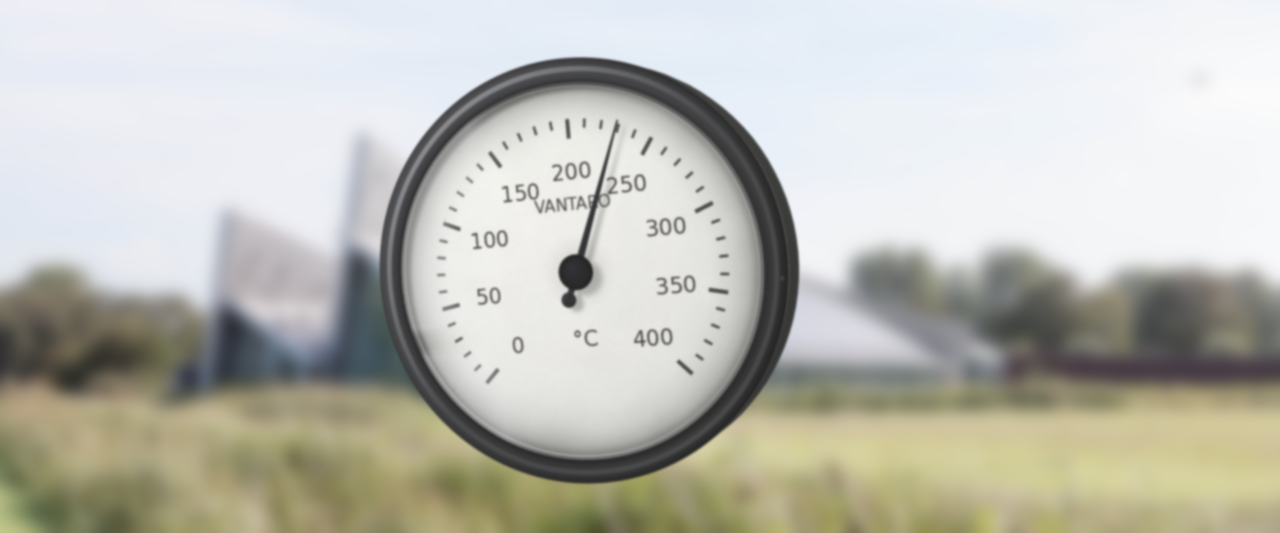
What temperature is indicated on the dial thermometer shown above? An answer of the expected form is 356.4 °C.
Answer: 230 °C
